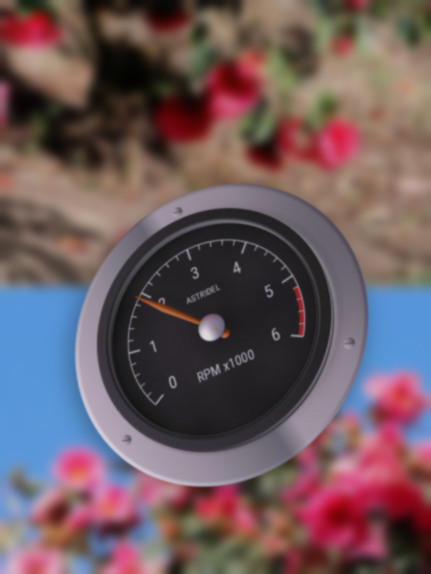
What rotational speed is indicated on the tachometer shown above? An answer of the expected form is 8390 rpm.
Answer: 1900 rpm
